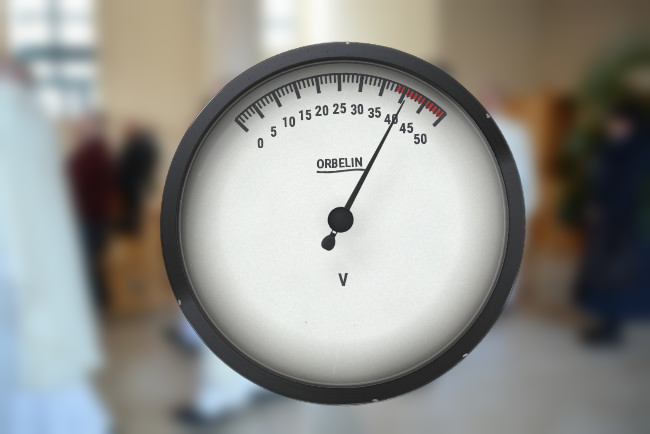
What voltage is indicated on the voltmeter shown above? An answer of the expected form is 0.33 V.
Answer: 41 V
